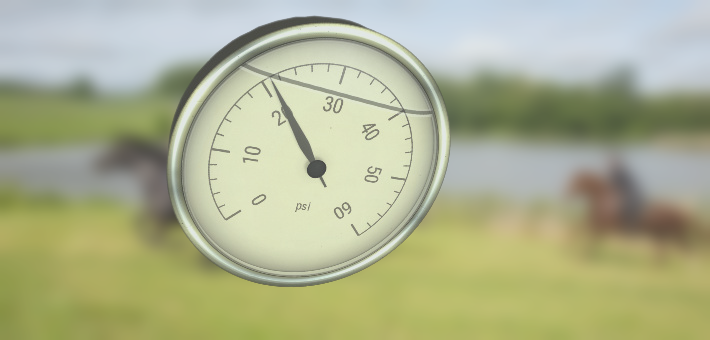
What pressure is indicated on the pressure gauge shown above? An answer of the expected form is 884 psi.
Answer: 21 psi
